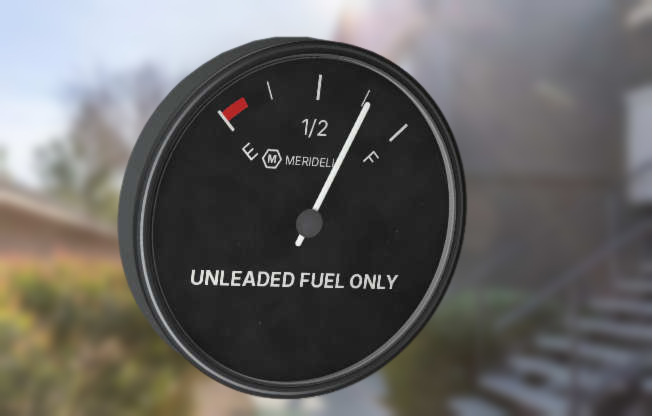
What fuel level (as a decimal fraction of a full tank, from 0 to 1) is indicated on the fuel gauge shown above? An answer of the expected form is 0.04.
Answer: 0.75
